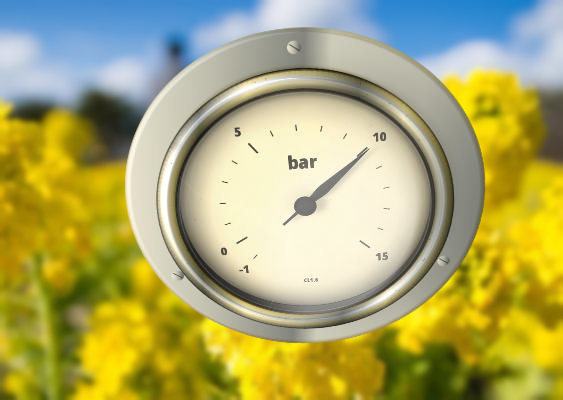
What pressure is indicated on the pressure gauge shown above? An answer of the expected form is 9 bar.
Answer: 10 bar
